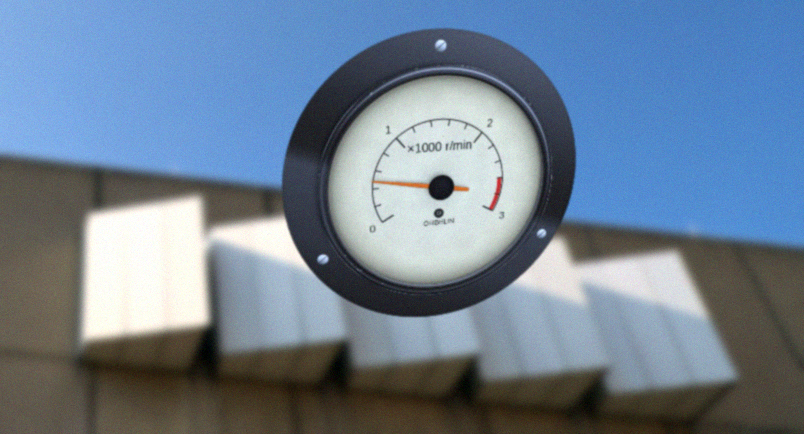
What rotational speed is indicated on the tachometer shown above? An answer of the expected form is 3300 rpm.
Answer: 500 rpm
